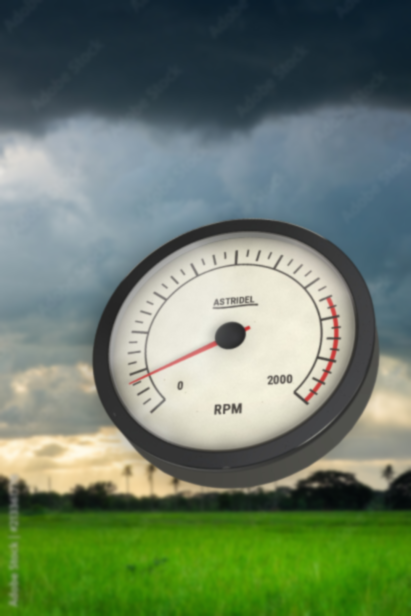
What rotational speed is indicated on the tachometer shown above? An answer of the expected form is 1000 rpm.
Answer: 150 rpm
